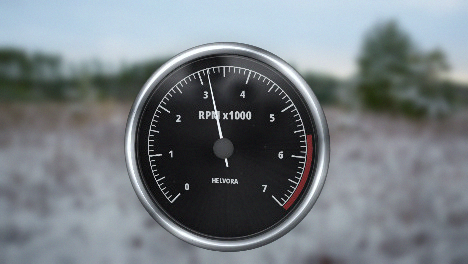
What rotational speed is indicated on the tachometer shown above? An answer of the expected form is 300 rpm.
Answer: 3200 rpm
